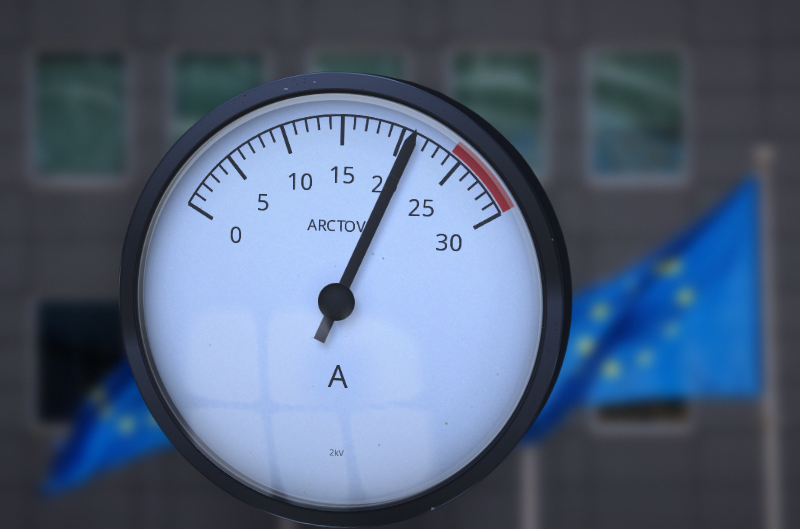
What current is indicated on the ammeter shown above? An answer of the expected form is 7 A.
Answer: 21 A
